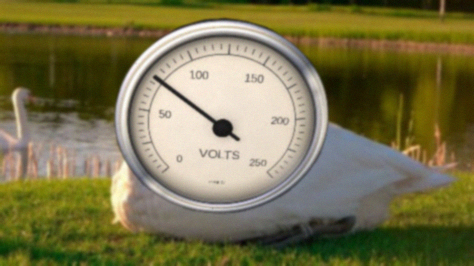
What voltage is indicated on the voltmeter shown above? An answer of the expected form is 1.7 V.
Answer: 75 V
